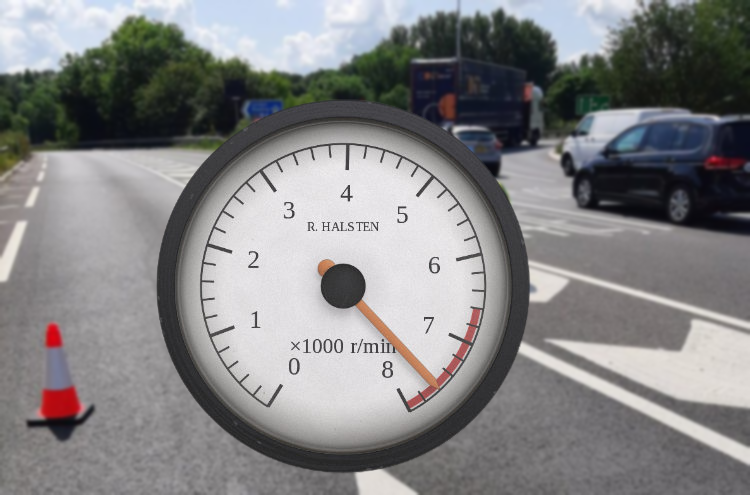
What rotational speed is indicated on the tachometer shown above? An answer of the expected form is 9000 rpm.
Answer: 7600 rpm
